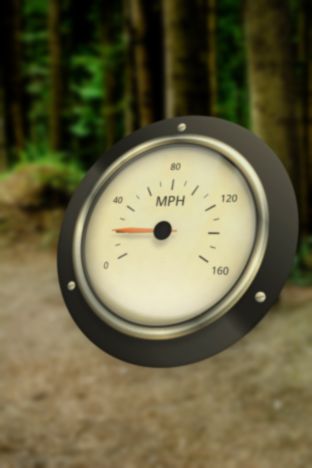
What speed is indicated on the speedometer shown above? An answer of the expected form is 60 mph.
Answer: 20 mph
